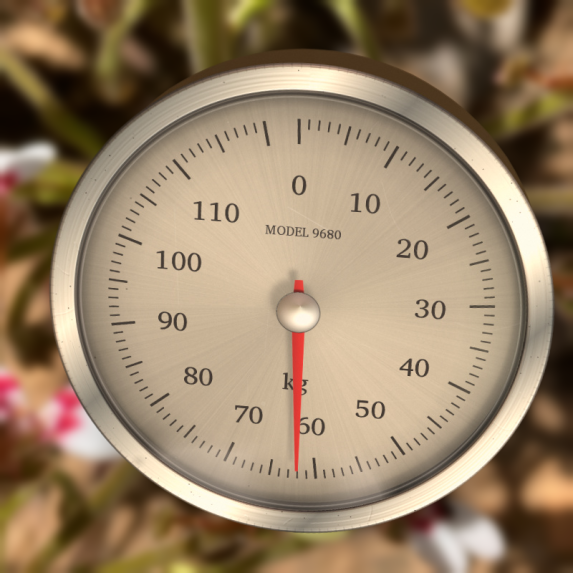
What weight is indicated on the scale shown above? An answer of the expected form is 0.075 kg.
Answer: 62 kg
